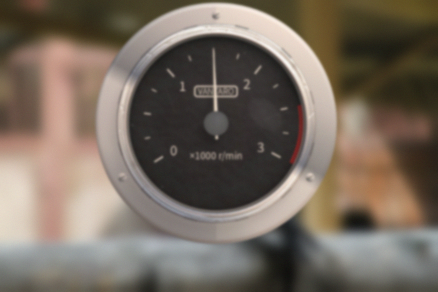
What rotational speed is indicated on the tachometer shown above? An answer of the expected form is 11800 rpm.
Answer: 1500 rpm
